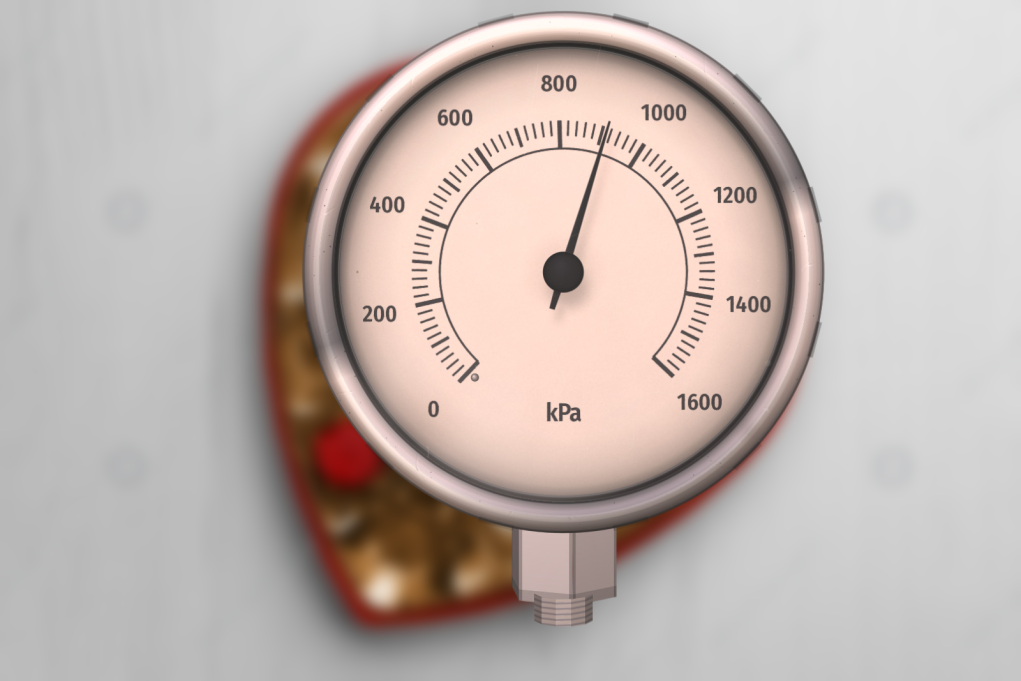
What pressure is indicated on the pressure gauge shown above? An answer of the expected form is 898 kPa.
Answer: 910 kPa
